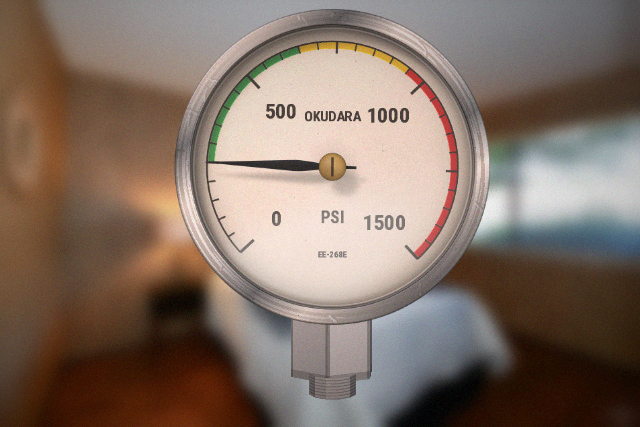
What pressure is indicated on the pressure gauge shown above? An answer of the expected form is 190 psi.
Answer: 250 psi
